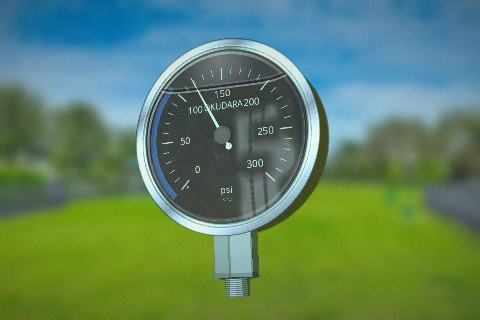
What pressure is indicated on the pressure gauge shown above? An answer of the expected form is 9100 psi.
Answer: 120 psi
